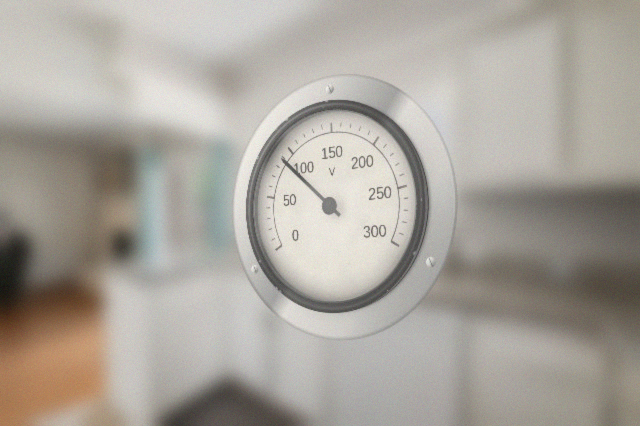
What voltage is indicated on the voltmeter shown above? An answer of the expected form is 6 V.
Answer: 90 V
